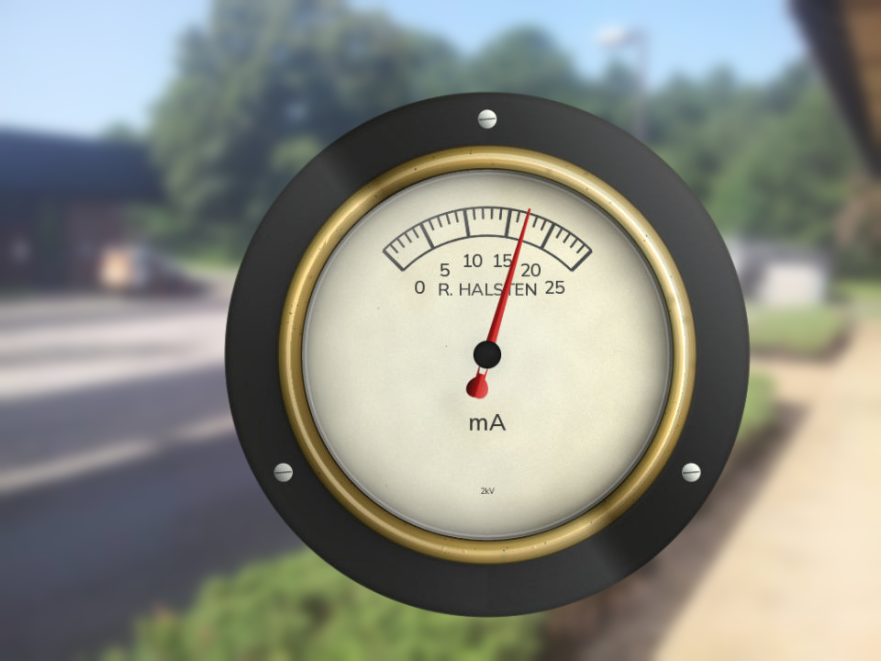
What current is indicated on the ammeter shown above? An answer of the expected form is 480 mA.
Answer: 17 mA
